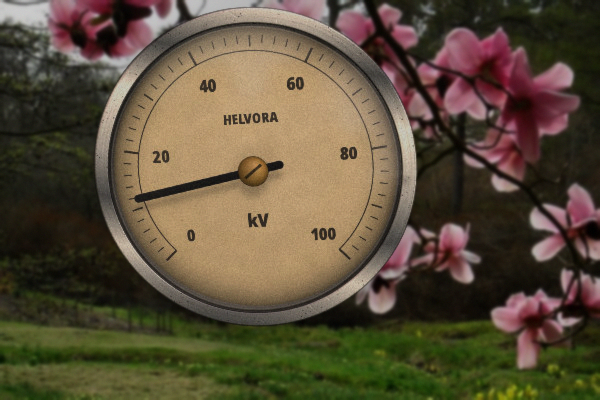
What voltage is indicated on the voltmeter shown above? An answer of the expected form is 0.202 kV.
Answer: 12 kV
